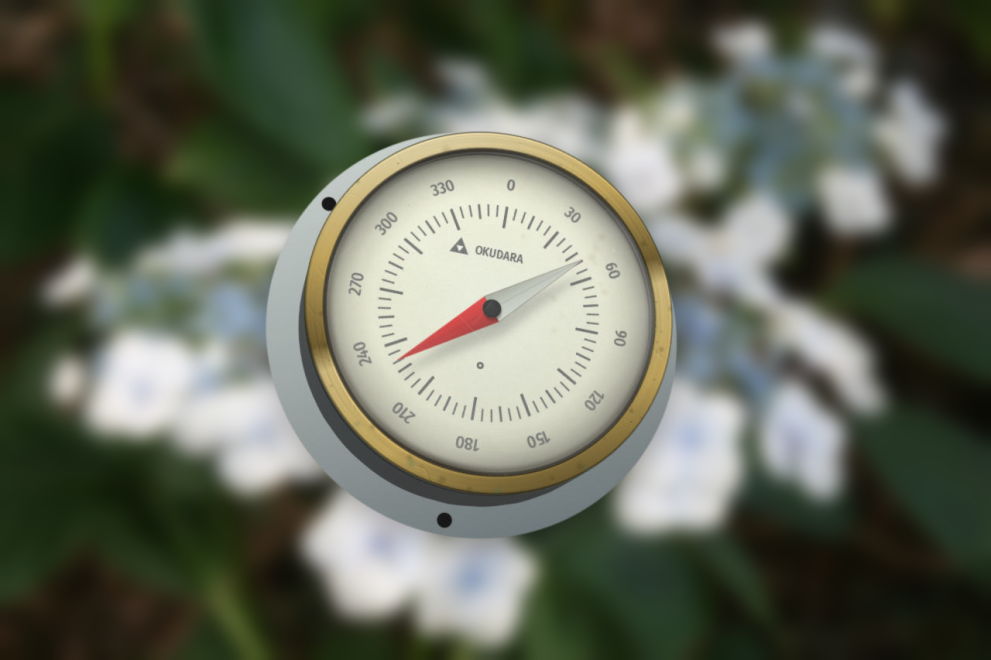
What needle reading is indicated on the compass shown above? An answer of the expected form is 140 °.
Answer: 230 °
